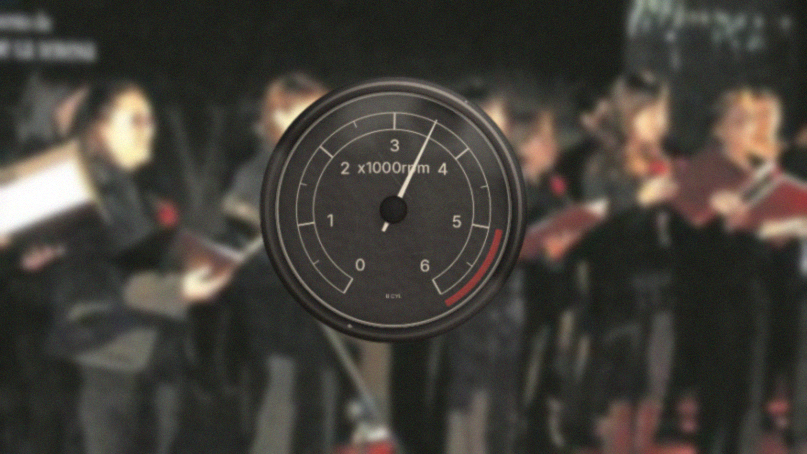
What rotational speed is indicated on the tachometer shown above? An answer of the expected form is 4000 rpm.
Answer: 3500 rpm
